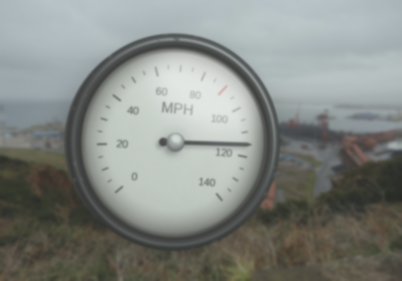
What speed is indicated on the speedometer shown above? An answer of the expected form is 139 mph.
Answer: 115 mph
